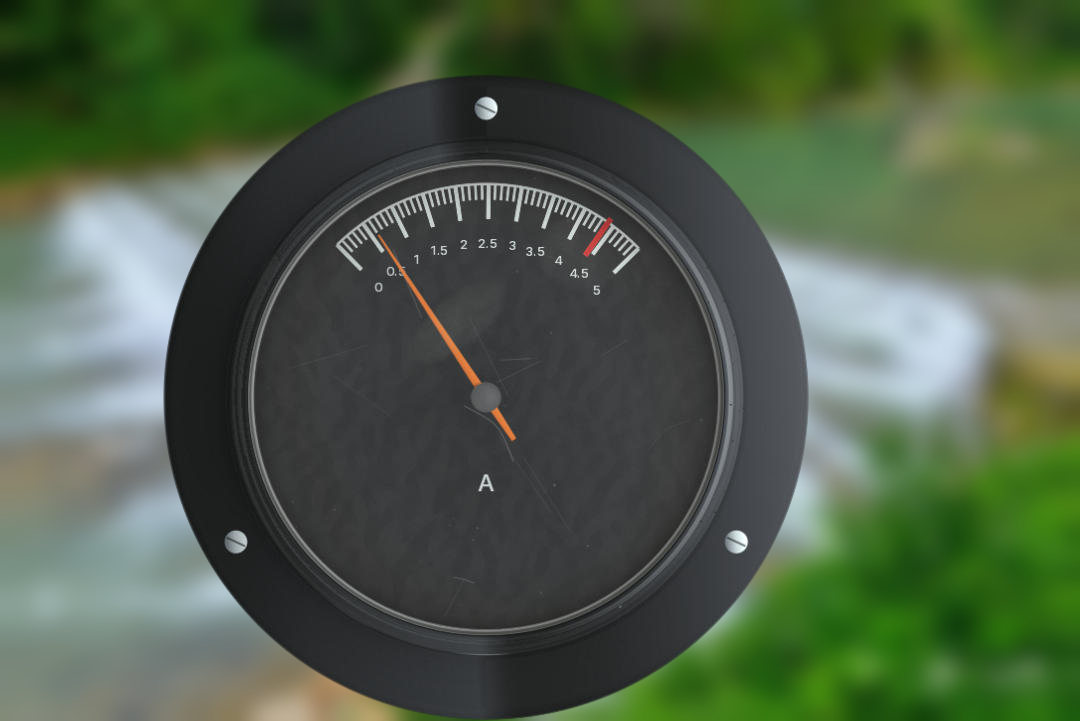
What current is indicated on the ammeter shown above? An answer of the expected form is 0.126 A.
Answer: 0.6 A
